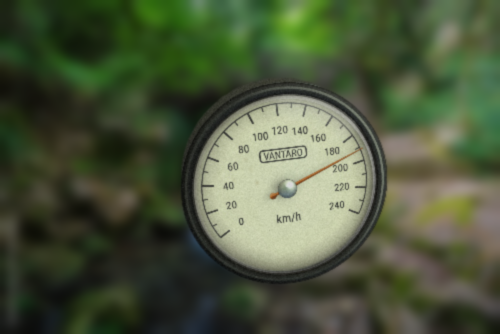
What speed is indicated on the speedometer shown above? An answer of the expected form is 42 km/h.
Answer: 190 km/h
